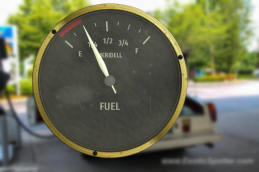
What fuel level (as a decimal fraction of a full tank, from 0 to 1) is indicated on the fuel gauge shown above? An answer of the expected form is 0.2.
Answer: 0.25
